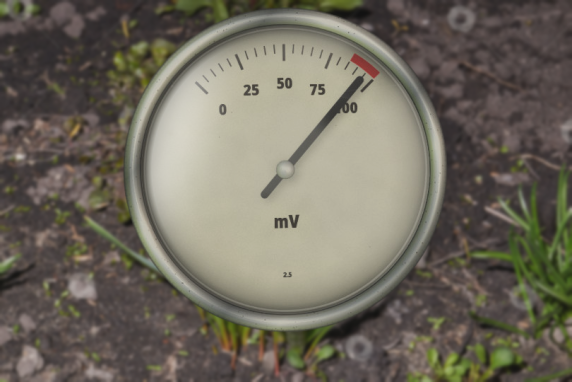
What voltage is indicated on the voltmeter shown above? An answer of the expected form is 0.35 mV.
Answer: 95 mV
